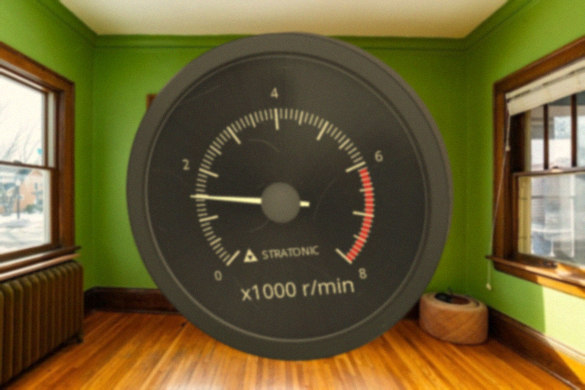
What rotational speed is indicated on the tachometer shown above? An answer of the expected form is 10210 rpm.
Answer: 1500 rpm
